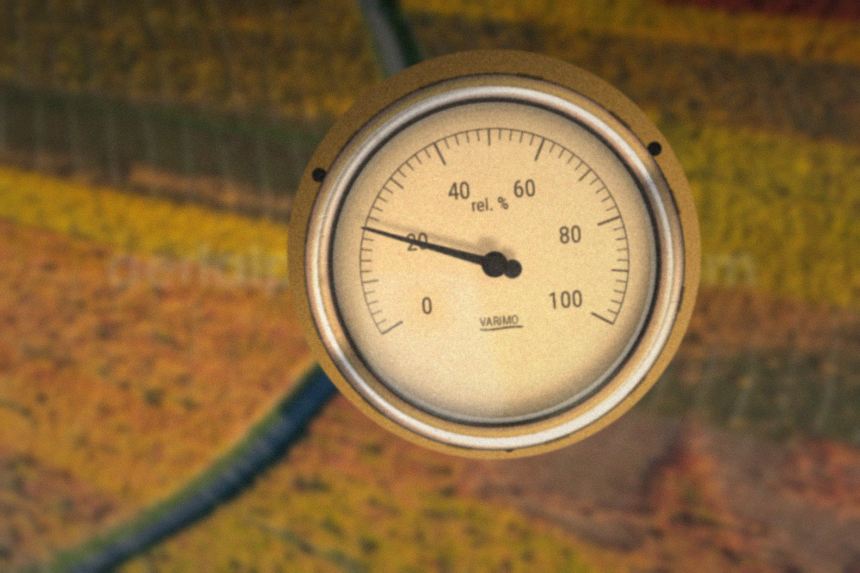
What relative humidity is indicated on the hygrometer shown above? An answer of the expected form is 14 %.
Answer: 20 %
